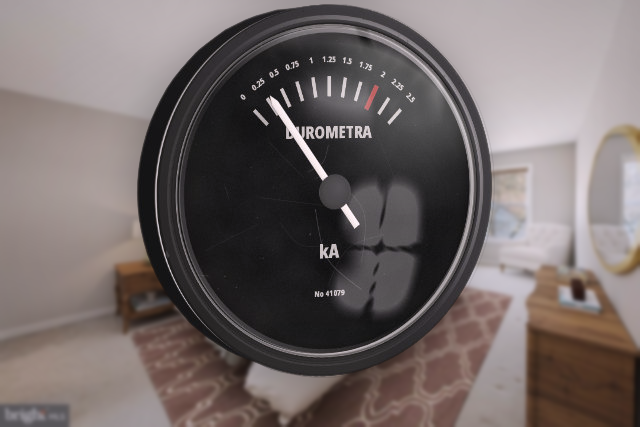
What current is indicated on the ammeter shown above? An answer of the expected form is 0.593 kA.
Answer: 0.25 kA
